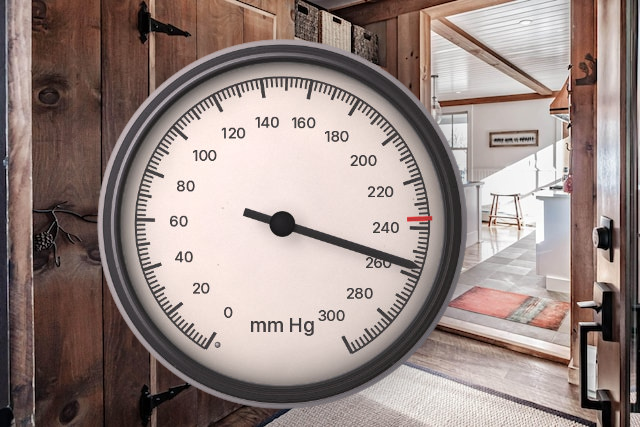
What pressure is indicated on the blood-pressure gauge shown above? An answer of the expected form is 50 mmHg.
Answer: 256 mmHg
